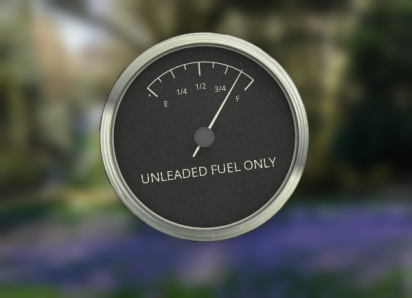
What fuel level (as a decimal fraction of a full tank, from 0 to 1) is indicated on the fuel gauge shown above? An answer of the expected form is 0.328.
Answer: 0.875
